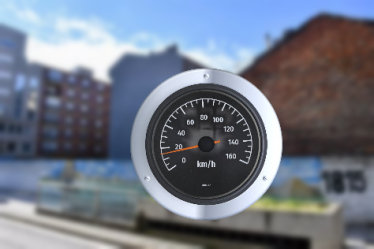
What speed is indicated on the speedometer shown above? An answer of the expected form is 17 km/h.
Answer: 15 km/h
